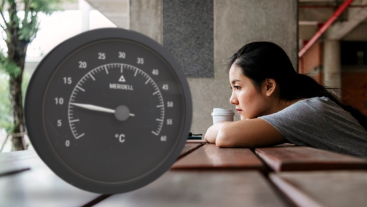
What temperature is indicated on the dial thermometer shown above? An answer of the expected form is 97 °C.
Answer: 10 °C
